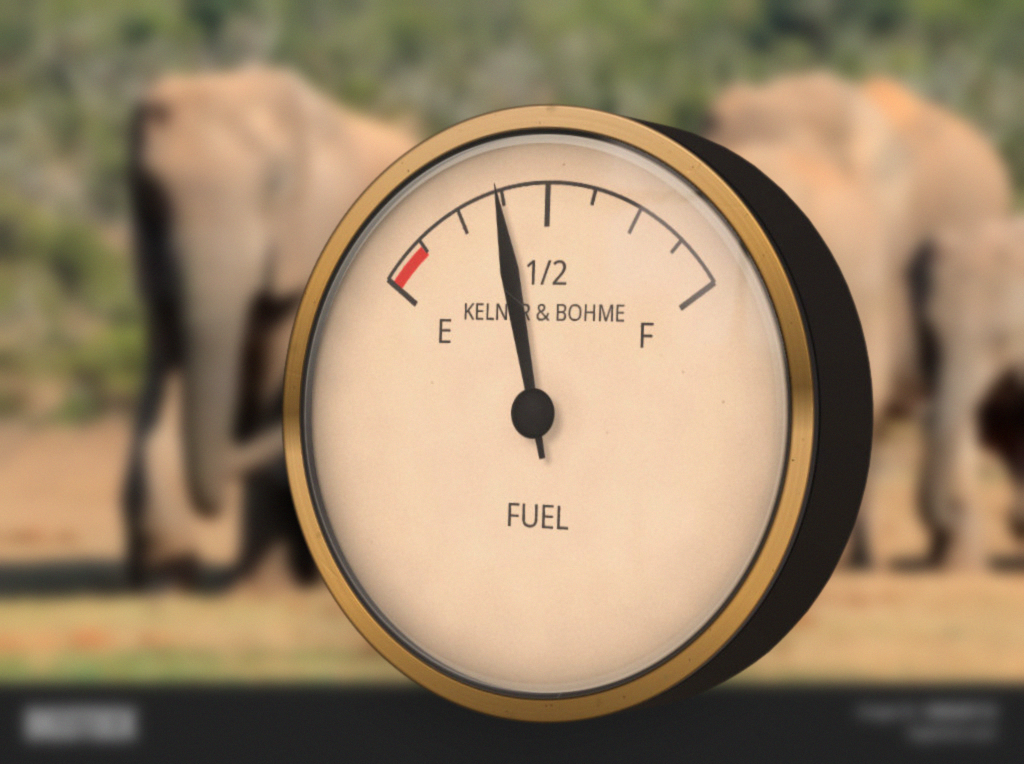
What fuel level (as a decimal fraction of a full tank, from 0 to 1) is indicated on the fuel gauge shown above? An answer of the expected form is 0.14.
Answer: 0.375
